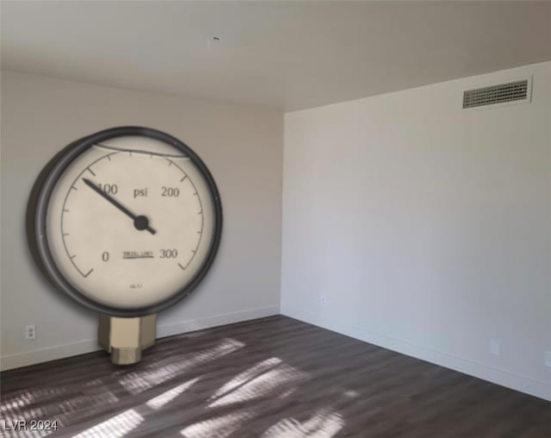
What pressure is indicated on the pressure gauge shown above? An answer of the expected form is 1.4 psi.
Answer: 90 psi
